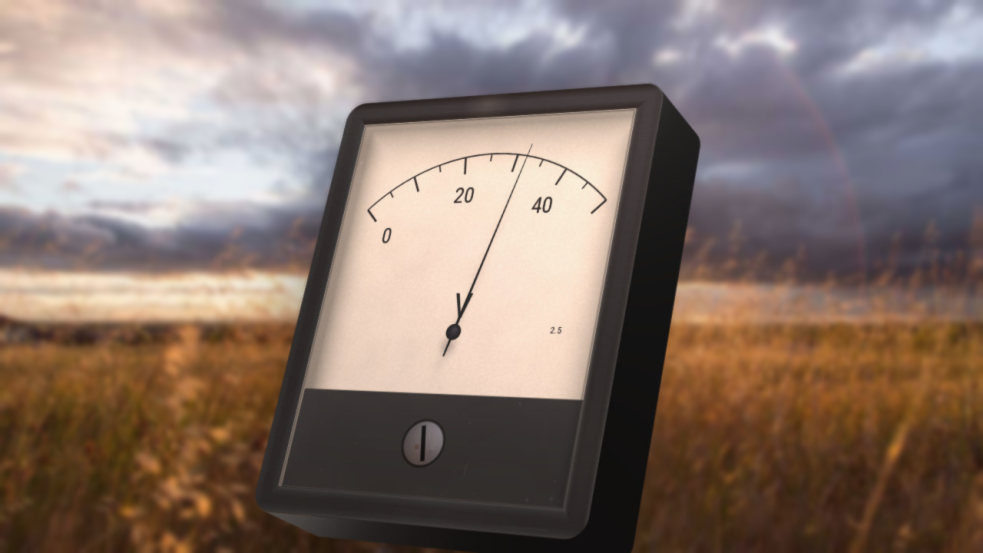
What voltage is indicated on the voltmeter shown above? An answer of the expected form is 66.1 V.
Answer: 32.5 V
